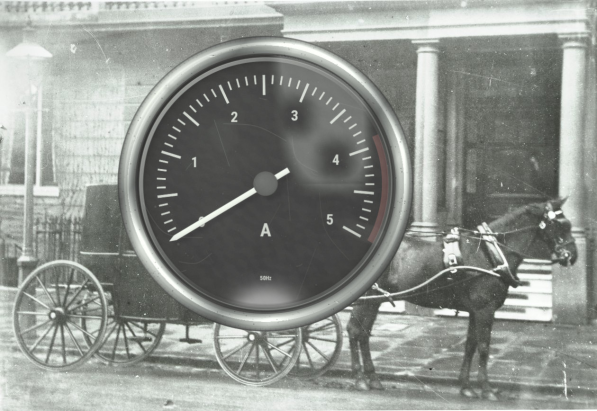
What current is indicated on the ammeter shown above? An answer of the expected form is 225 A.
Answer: 0 A
